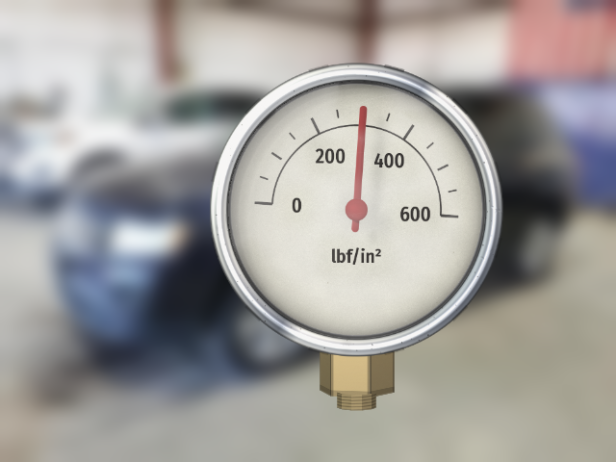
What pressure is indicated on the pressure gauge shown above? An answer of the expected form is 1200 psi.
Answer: 300 psi
